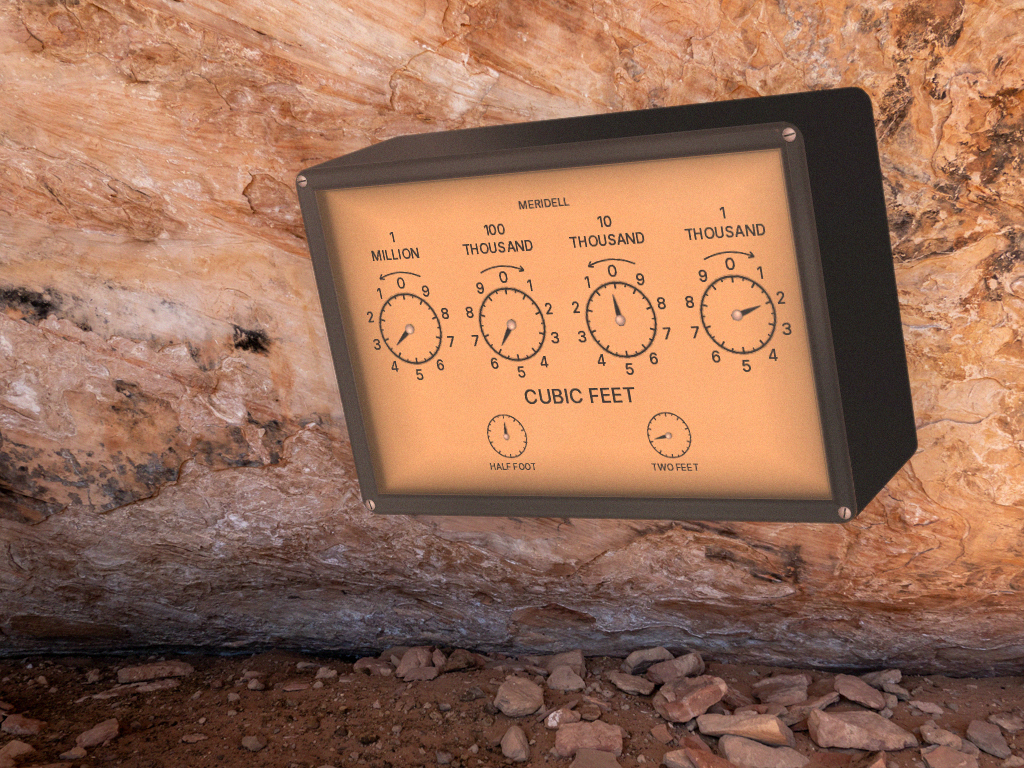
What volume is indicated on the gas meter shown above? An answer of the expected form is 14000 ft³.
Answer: 360200 ft³
